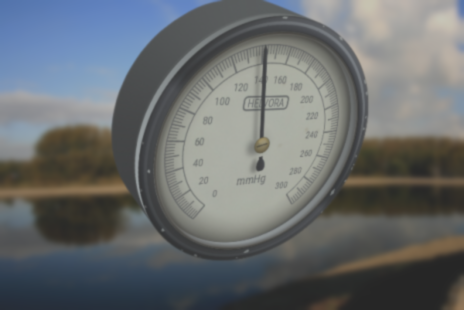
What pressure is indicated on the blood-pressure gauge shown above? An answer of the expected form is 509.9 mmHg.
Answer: 140 mmHg
